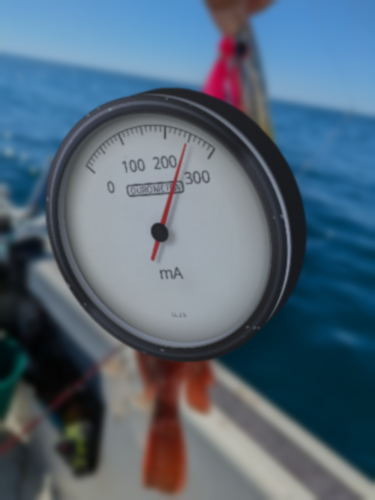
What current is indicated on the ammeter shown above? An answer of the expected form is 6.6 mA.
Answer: 250 mA
